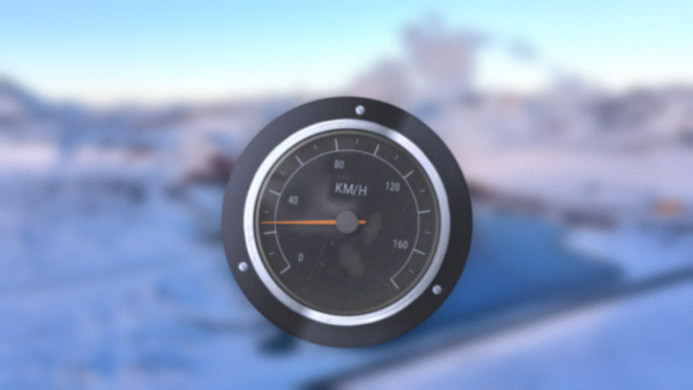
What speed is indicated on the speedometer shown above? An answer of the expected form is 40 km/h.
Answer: 25 km/h
